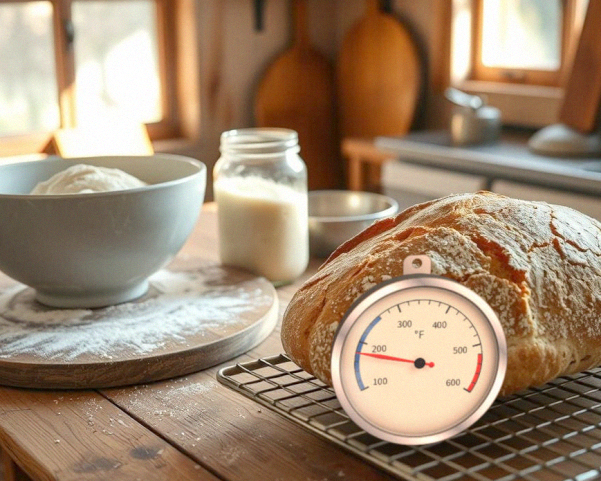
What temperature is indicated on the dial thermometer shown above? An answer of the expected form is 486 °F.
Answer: 180 °F
